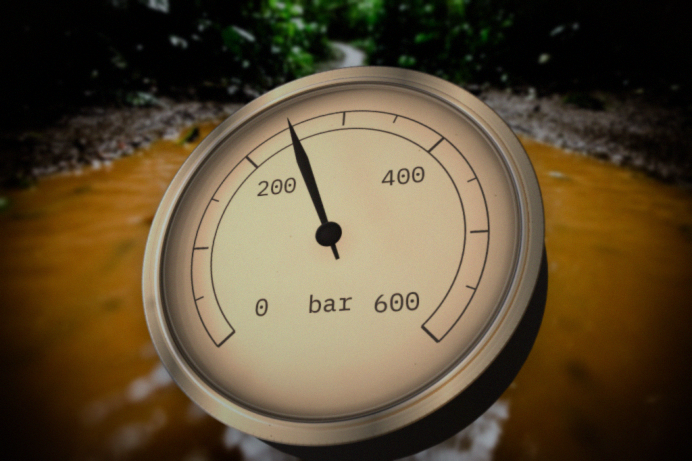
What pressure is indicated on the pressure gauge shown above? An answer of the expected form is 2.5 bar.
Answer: 250 bar
